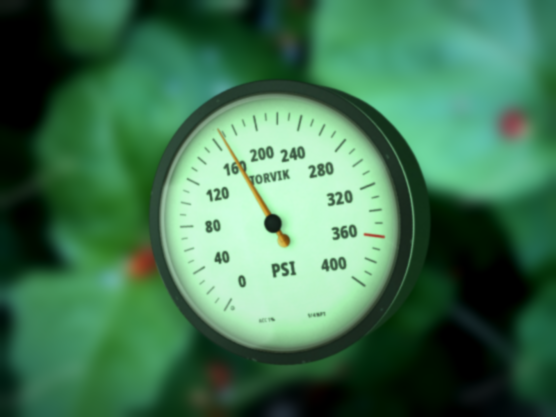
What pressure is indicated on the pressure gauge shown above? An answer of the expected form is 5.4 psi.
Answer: 170 psi
